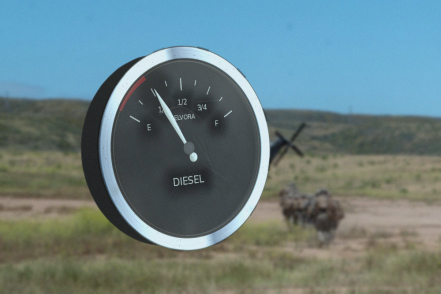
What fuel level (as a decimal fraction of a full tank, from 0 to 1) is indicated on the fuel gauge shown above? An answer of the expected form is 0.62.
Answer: 0.25
